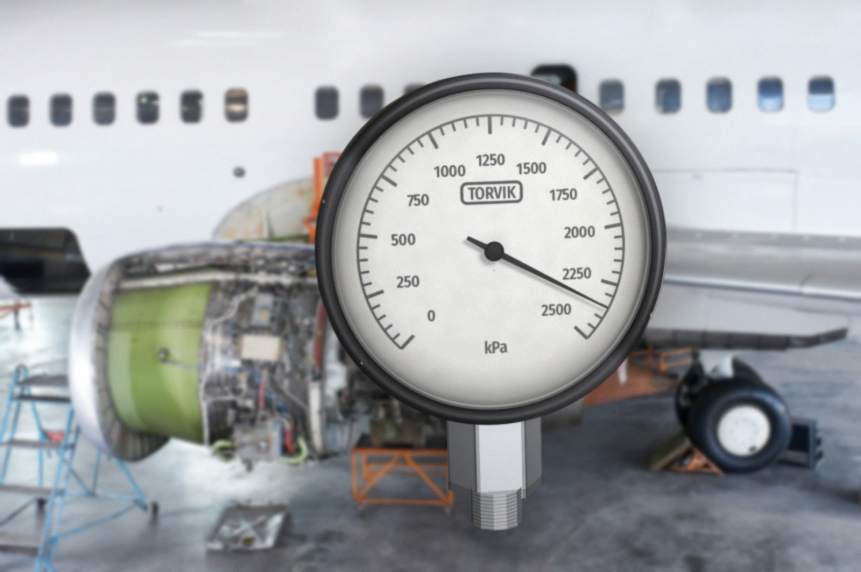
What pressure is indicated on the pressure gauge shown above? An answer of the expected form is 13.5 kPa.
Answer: 2350 kPa
